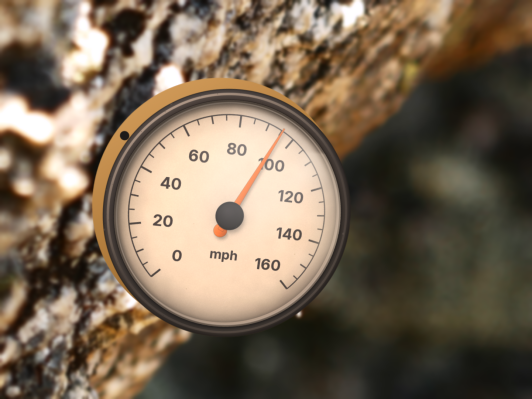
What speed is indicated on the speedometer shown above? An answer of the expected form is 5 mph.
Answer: 95 mph
